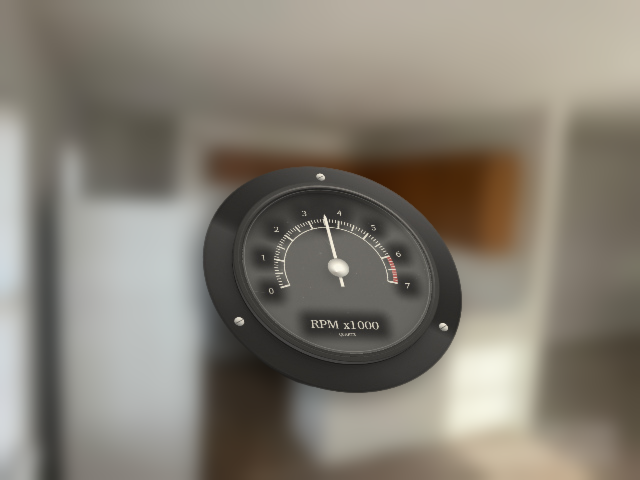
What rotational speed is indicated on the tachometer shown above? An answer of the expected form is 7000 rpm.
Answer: 3500 rpm
